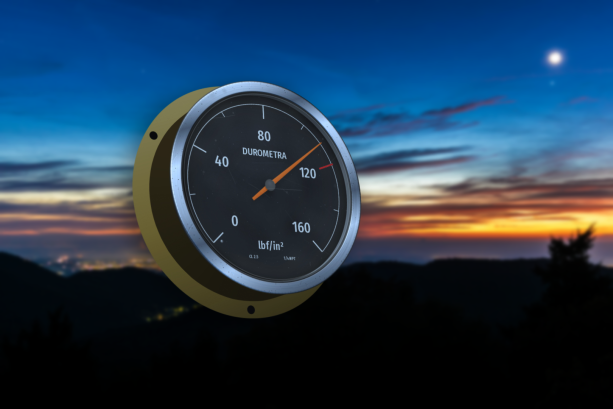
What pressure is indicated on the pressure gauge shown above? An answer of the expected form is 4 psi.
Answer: 110 psi
